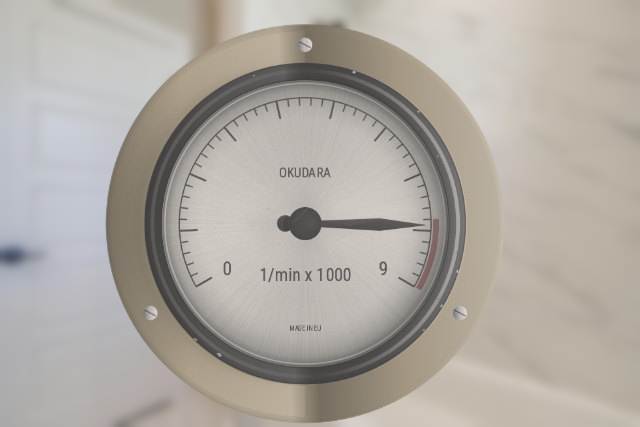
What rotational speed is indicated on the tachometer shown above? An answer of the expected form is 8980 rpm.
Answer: 7900 rpm
